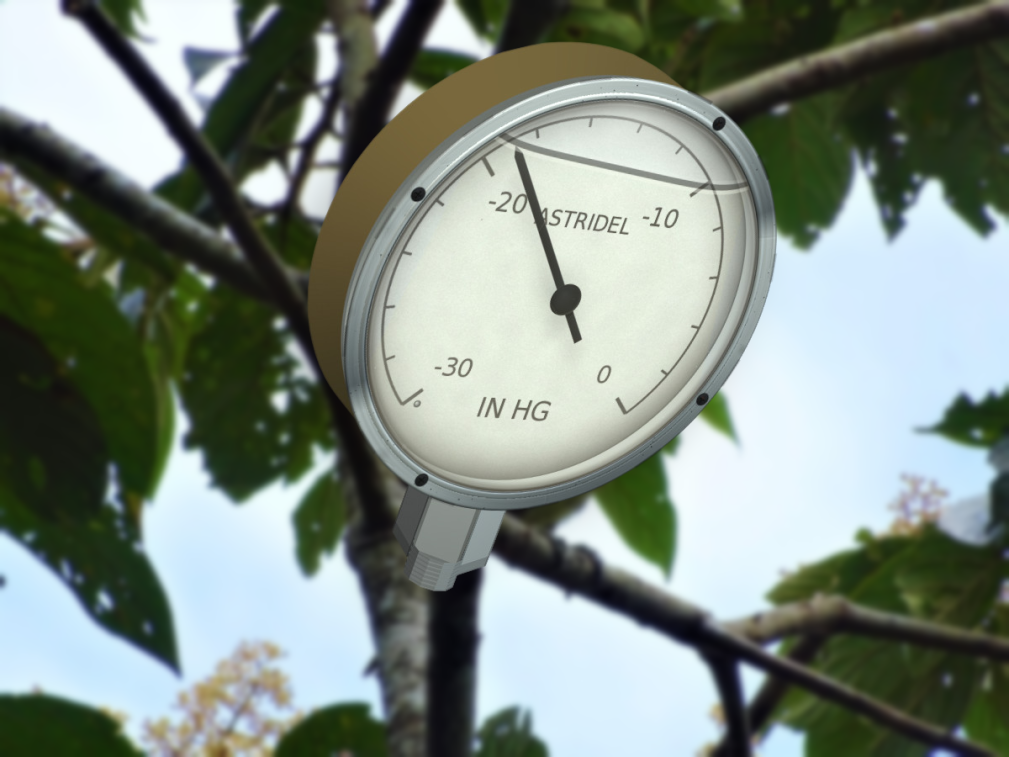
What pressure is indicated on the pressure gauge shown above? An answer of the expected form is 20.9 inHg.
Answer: -19 inHg
